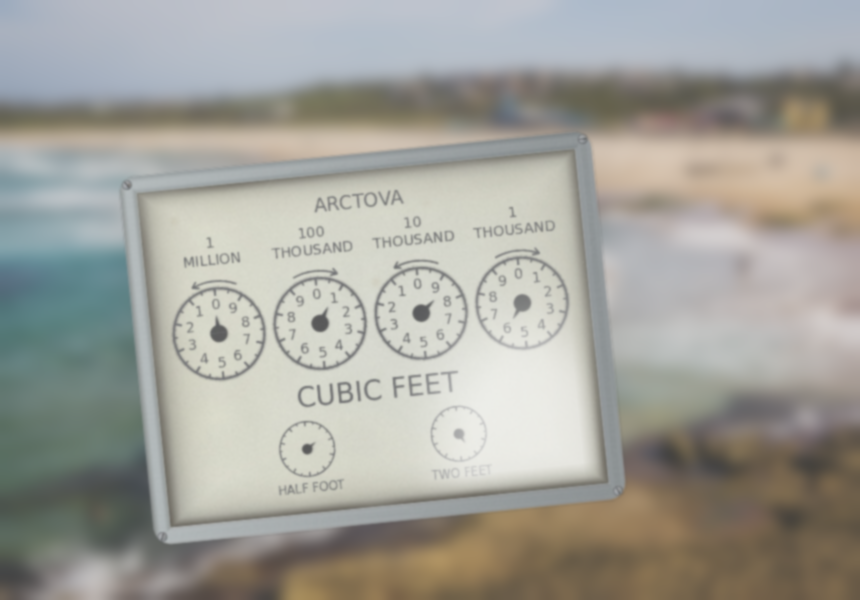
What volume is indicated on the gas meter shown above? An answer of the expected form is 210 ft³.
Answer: 8600 ft³
